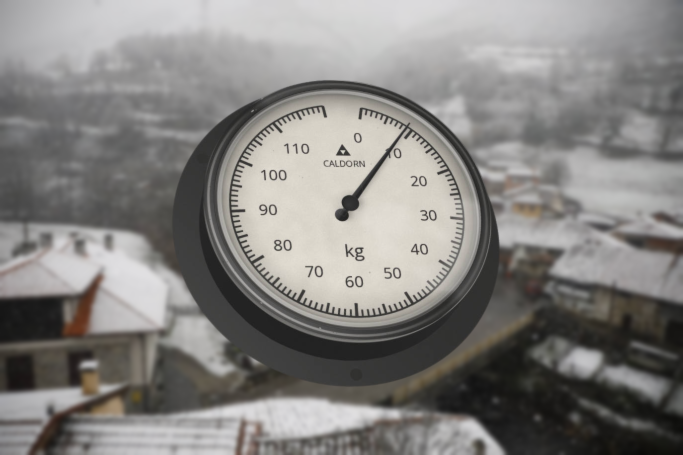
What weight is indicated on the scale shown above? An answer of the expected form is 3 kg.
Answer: 9 kg
